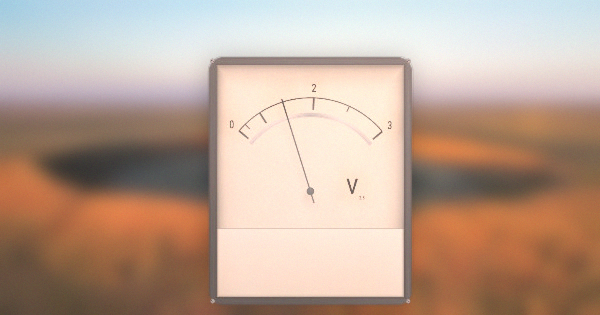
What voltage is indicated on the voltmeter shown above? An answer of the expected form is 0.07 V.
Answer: 1.5 V
